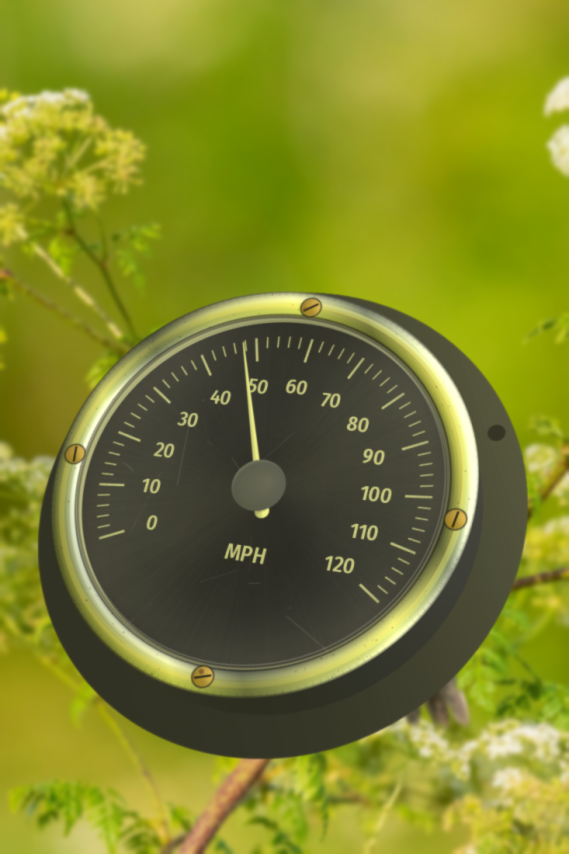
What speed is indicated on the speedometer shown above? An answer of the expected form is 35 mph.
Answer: 48 mph
